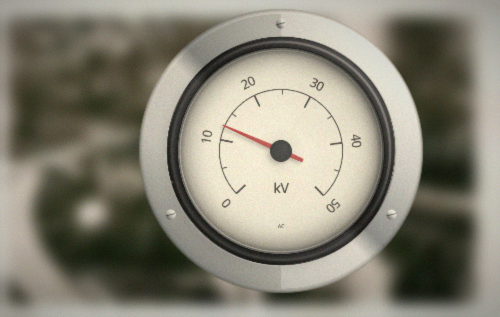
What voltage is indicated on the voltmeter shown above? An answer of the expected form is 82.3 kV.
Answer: 12.5 kV
